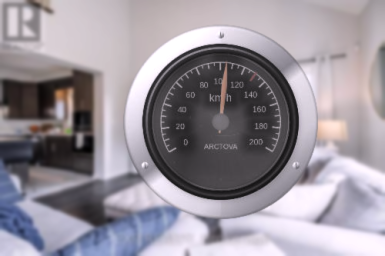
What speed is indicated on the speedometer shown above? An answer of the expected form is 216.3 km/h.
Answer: 105 km/h
